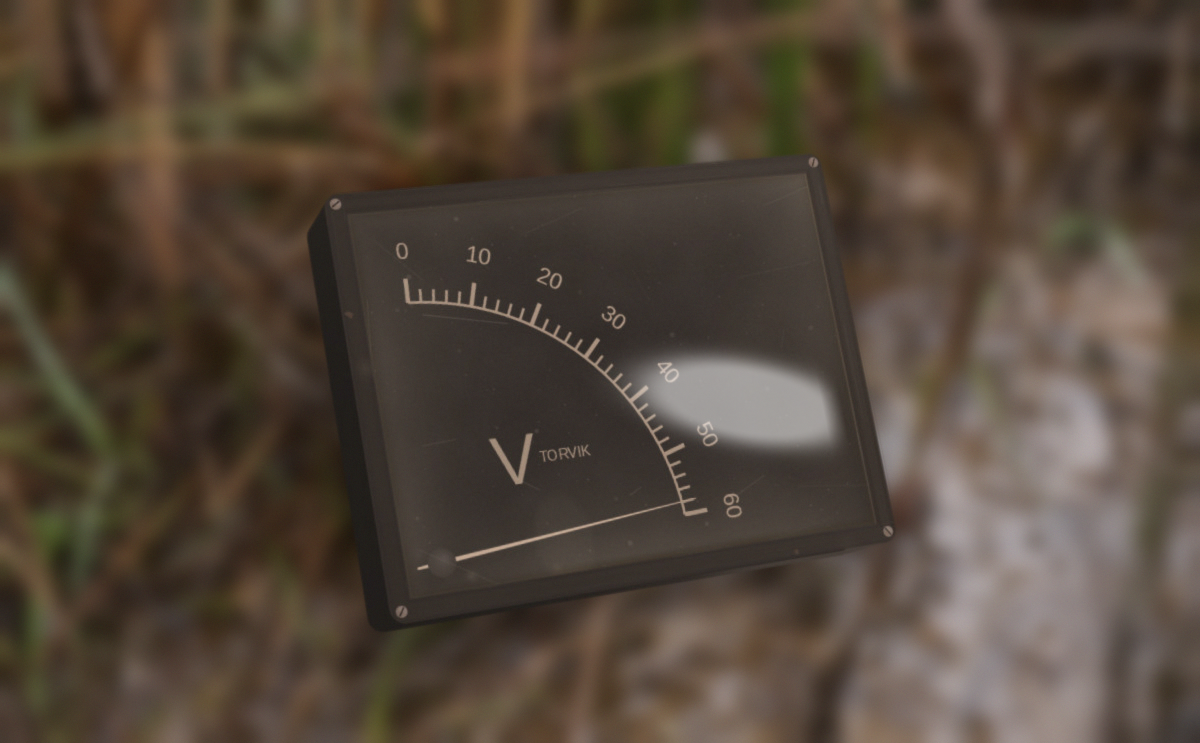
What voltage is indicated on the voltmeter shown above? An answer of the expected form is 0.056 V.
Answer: 58 V
